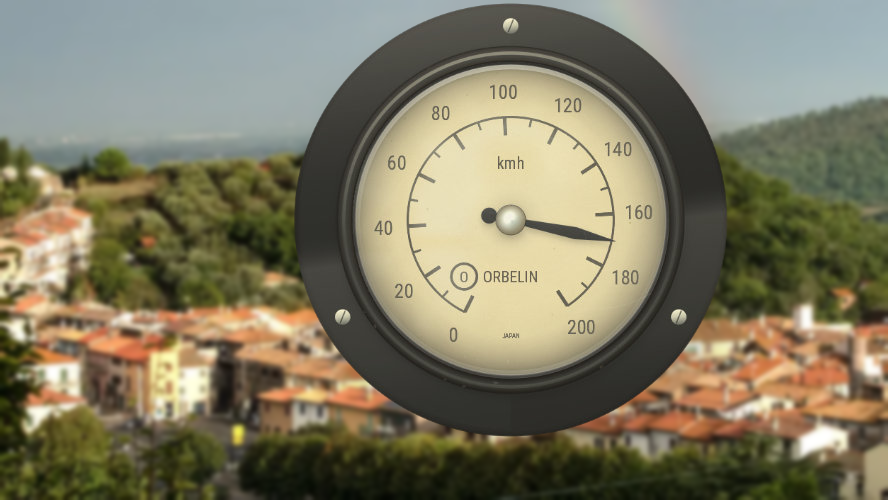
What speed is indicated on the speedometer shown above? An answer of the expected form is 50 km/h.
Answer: 170 km/h
